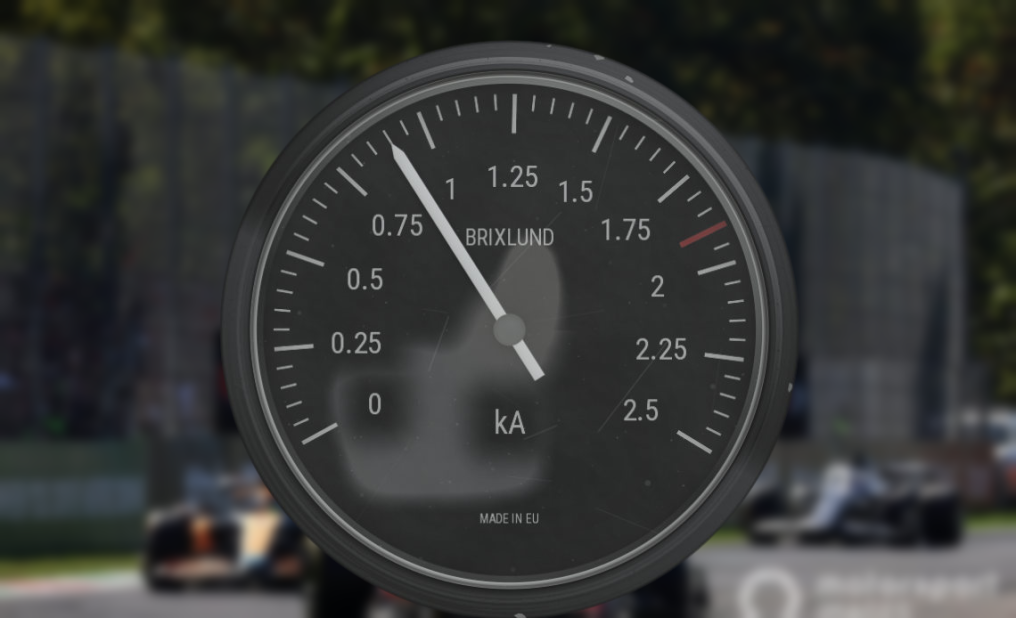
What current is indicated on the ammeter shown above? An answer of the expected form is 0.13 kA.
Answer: 0.9 kA
